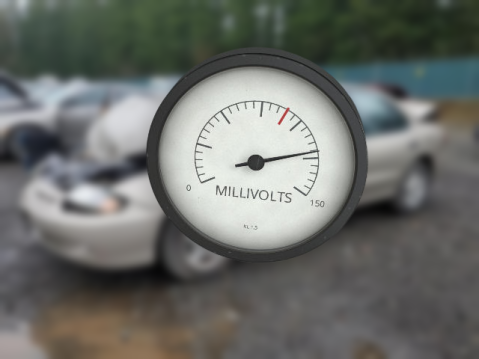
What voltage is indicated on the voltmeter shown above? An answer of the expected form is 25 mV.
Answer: 120 mV
